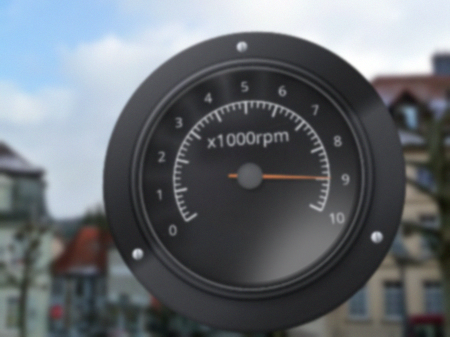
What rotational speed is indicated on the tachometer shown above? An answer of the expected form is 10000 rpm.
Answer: 9000 rpm
